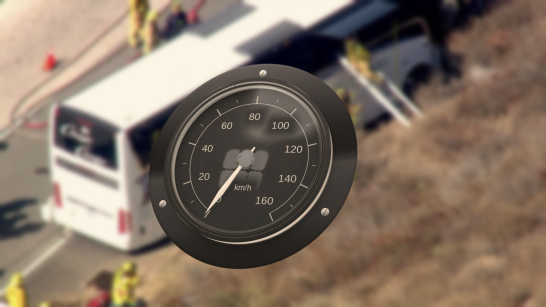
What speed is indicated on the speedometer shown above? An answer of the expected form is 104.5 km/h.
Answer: 0 km/h
